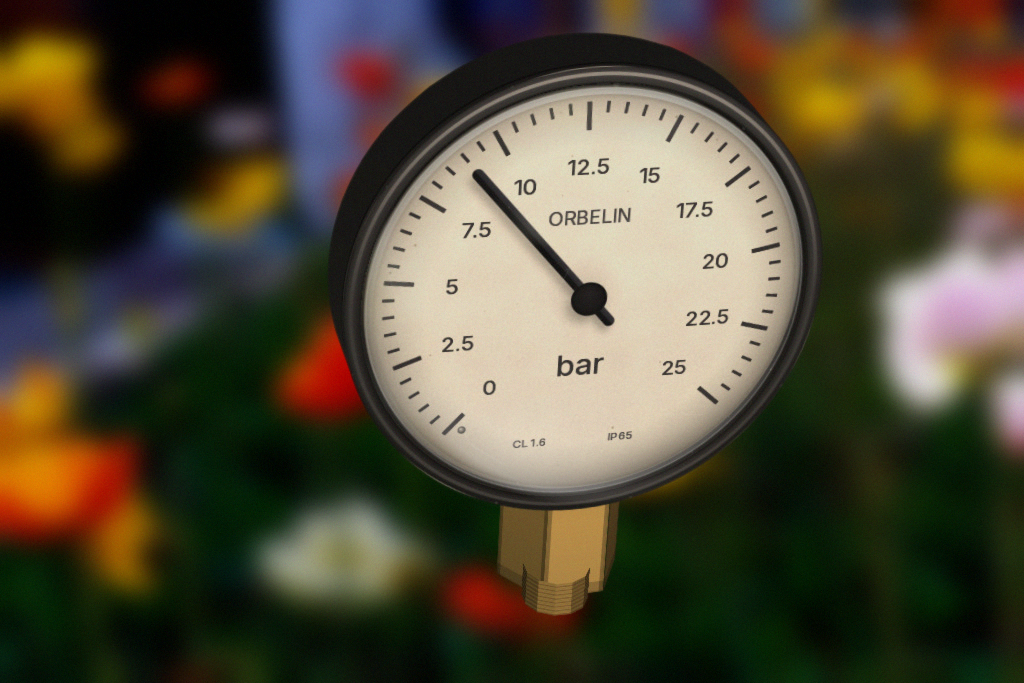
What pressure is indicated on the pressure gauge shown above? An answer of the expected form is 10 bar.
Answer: 9 bar
